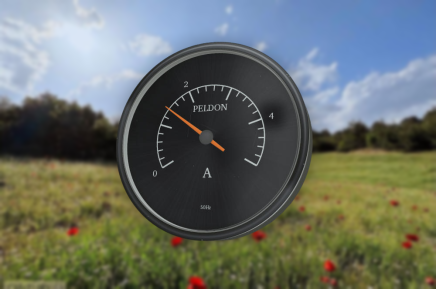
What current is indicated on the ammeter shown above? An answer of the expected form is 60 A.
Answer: 1.4 A
